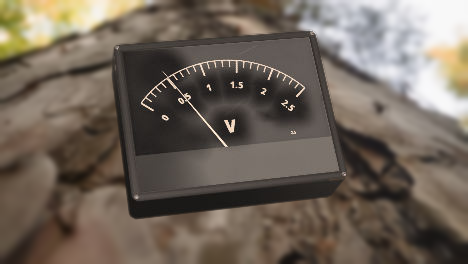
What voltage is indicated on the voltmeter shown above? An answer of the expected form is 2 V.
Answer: 0.5 V
